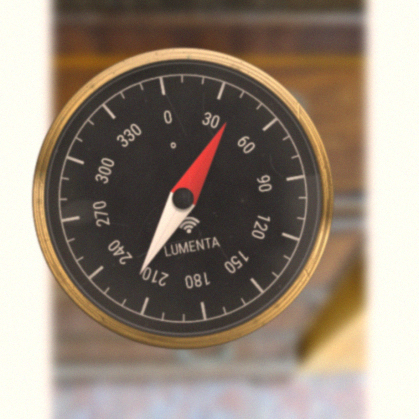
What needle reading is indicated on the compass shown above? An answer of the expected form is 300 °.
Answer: 40 °
